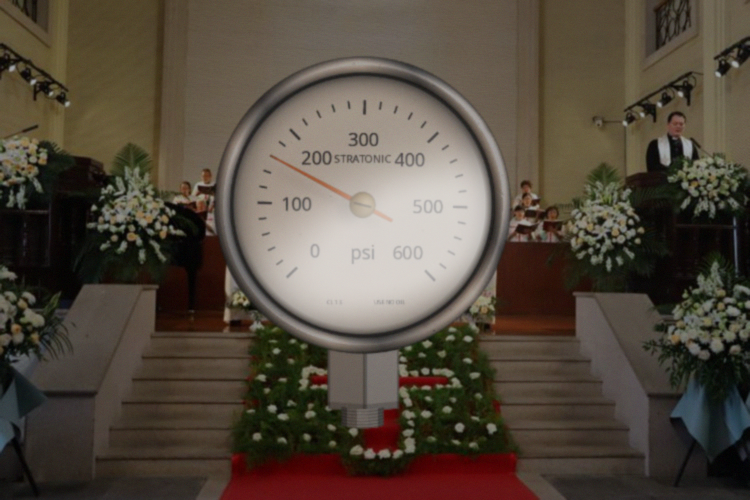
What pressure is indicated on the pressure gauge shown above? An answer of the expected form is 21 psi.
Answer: 160 psi
